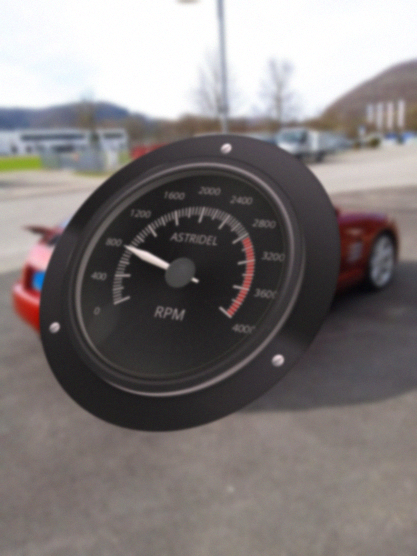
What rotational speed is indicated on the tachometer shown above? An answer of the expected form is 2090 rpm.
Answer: 800 rpm
